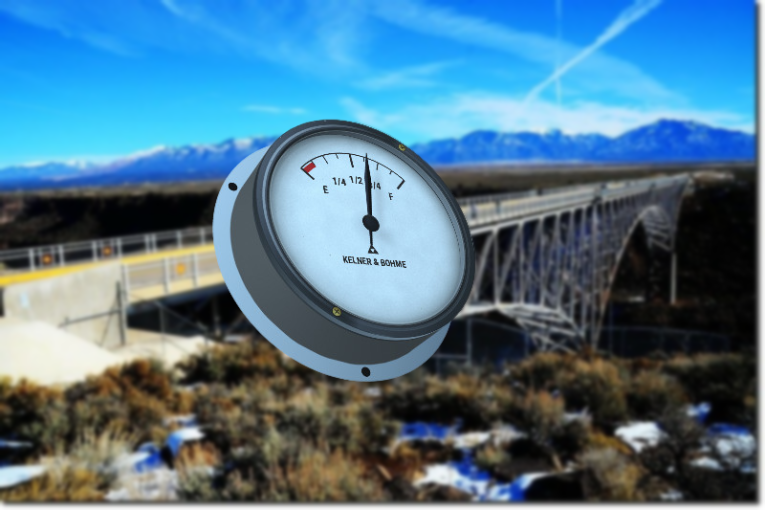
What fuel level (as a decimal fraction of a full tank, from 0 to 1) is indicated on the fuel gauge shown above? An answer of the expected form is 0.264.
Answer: 0.625
